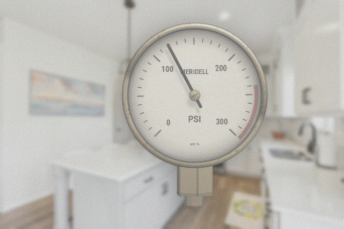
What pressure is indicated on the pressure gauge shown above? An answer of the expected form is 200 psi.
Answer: 120 psi
